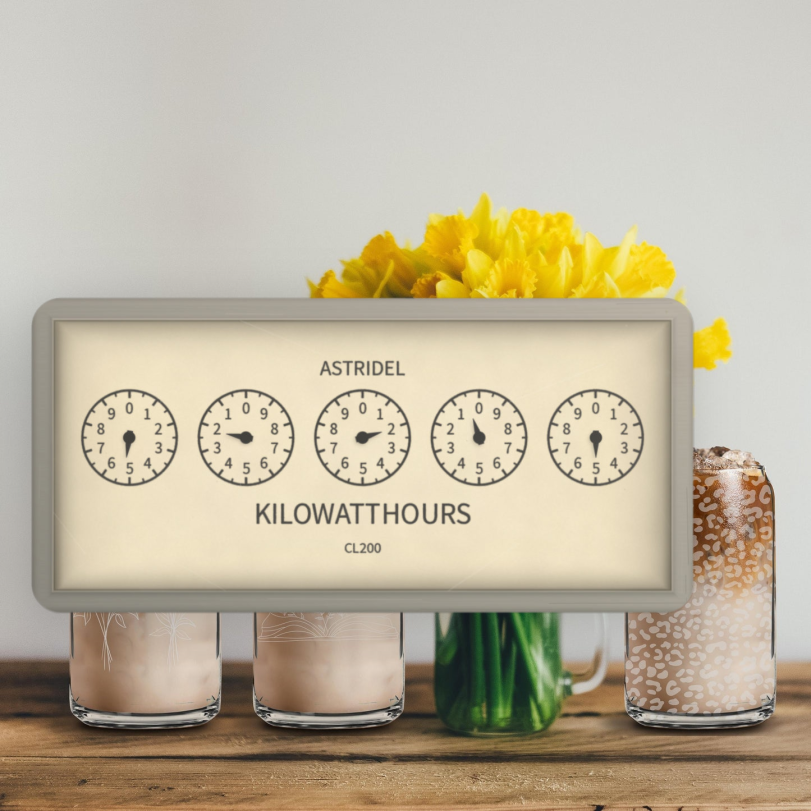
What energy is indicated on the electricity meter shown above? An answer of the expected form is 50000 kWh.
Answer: 52205 kWh
